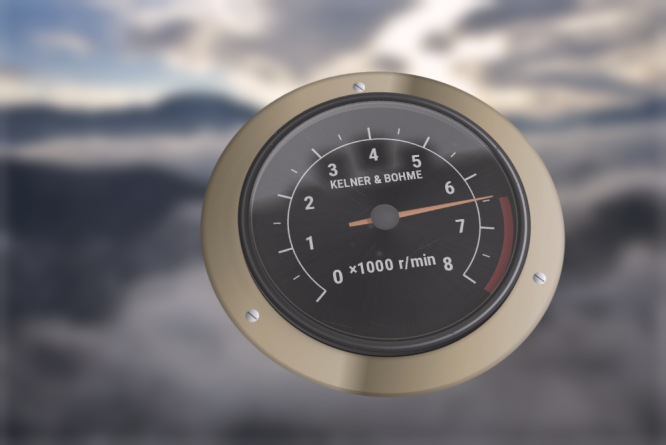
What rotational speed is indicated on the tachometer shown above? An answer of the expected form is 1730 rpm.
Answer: 6500 rpm
